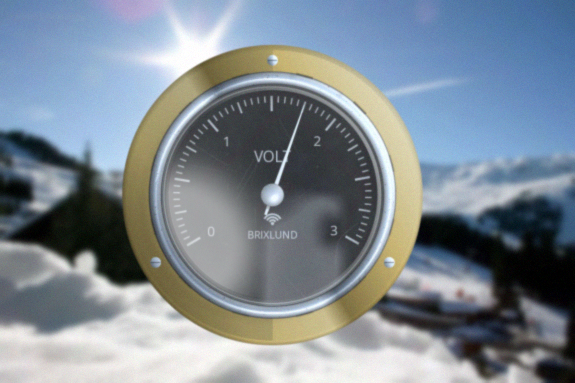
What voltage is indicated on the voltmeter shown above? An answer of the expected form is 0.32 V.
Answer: 1.75 V
